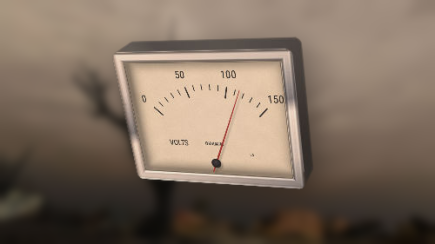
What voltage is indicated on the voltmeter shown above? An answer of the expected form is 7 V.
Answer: 115 V
